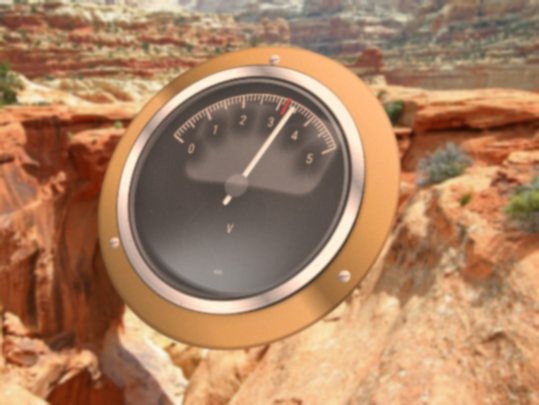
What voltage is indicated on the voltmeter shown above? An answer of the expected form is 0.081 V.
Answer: 3.5 V
